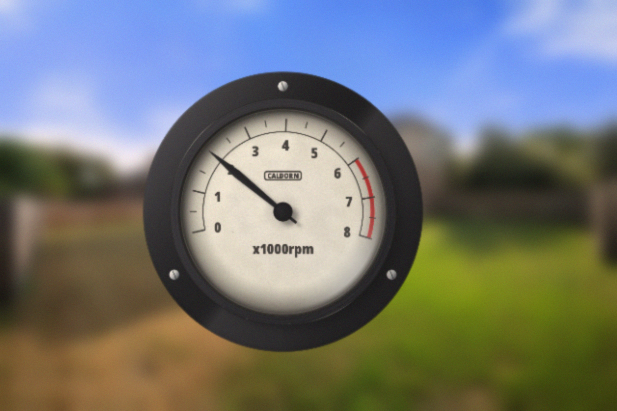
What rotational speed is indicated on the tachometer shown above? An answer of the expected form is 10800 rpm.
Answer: 2000 rpm
